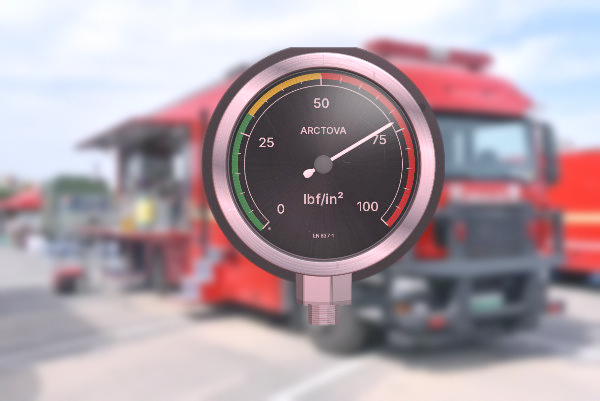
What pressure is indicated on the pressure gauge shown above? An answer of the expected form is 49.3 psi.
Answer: 72.5 psi
